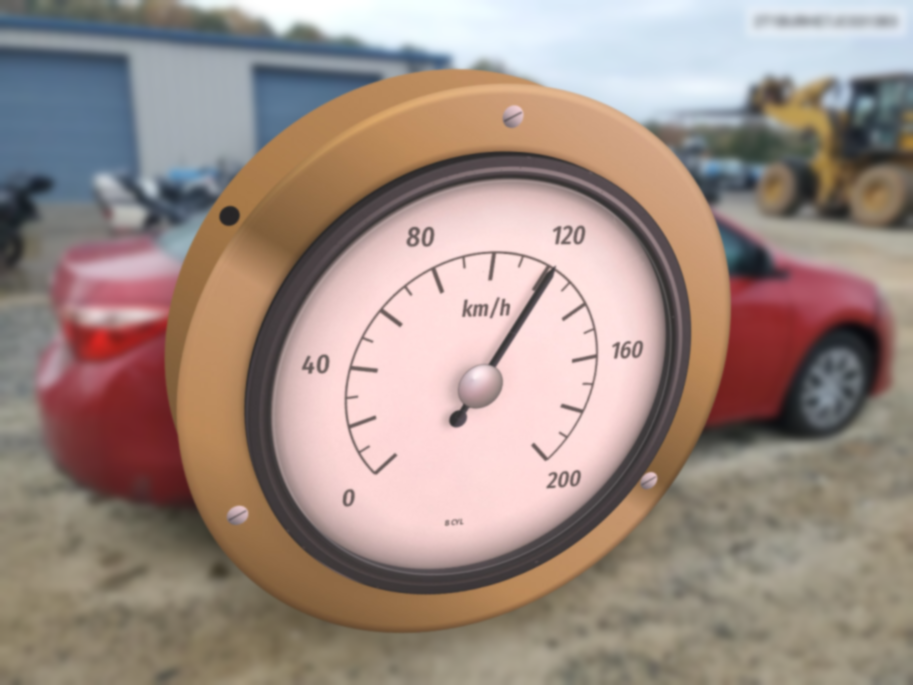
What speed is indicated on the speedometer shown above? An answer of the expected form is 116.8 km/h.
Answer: 120 km/h
